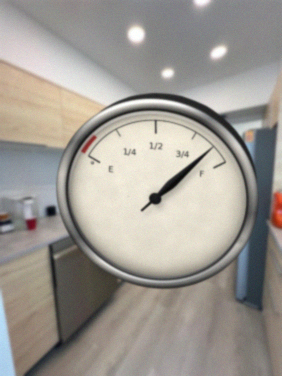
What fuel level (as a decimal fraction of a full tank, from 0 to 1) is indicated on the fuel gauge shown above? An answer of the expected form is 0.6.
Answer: 0.875
